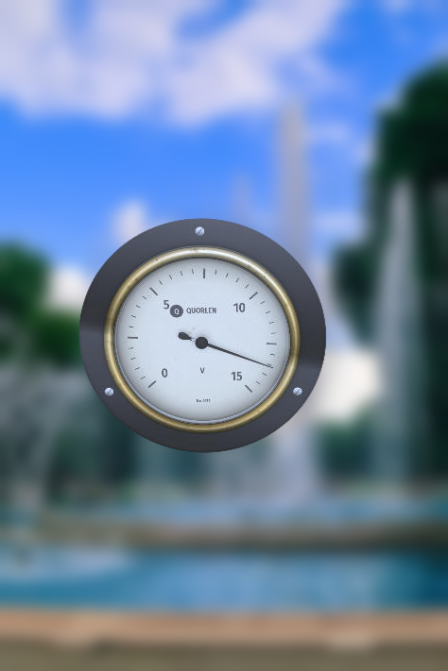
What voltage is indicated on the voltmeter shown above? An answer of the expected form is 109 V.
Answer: 13.5 V
